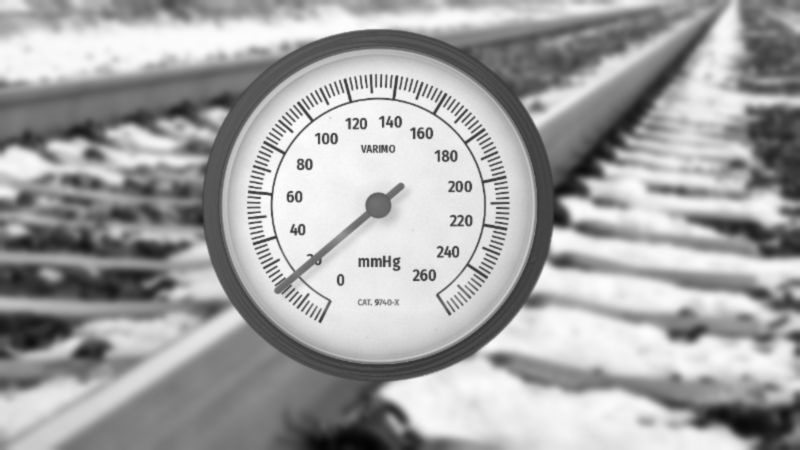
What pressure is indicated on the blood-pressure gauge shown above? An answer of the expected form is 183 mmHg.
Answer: 20 mmHg
